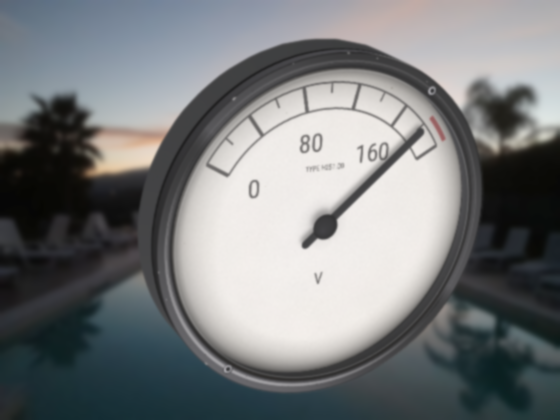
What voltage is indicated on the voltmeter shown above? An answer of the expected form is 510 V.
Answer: 180 V
